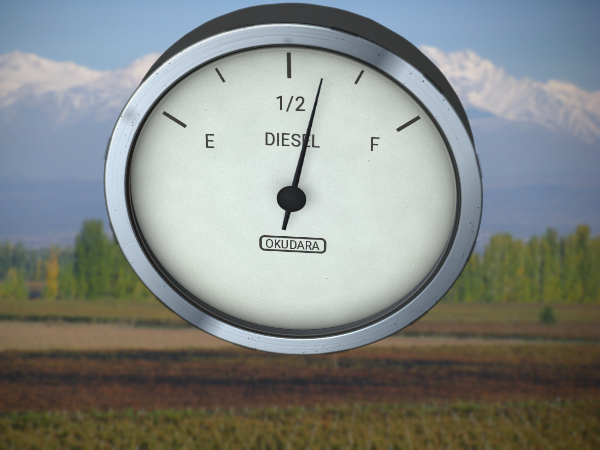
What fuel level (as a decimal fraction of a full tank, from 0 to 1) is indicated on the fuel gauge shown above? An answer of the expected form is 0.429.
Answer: 0.625
